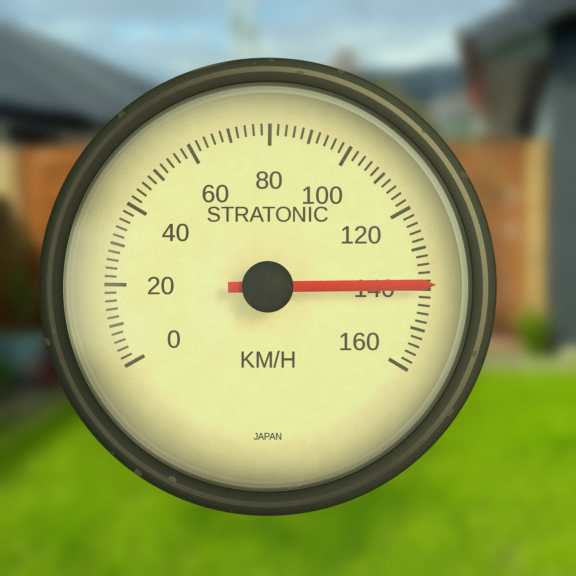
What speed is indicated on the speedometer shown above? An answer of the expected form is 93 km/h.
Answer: 139 km/h
